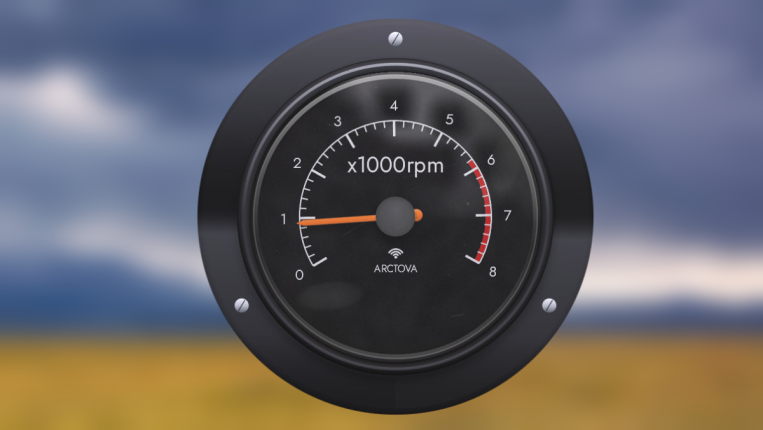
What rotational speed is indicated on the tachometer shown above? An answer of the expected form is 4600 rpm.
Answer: 900 rpm
